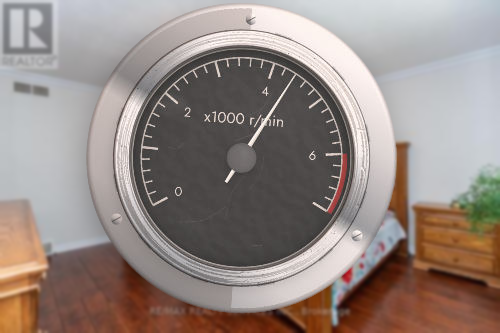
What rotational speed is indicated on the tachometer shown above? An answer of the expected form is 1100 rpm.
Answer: 4400 rpm
